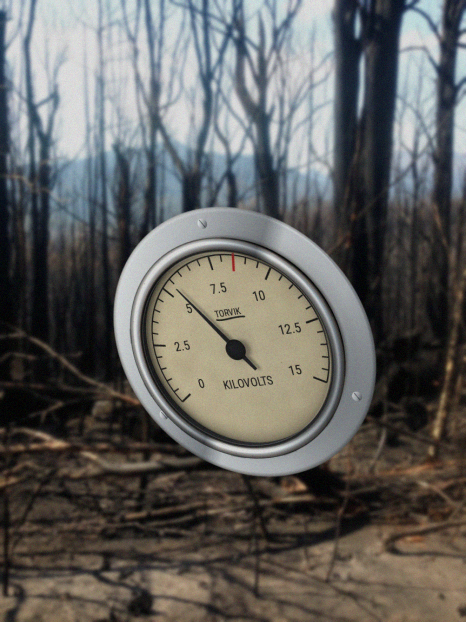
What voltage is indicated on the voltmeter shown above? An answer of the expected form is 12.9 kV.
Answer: 5.5 kV
